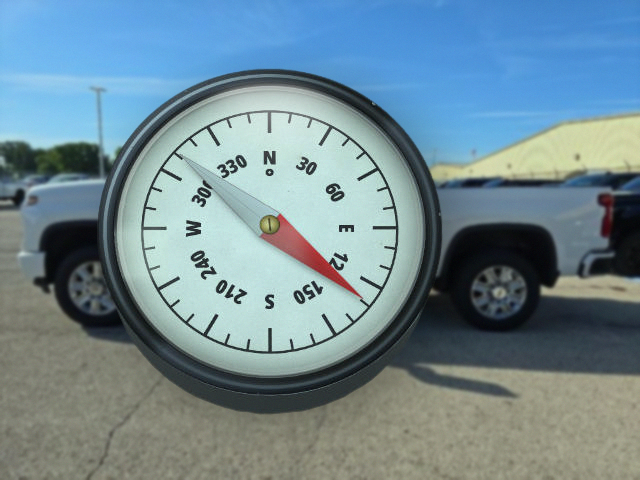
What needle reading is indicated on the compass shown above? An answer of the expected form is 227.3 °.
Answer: 130 °
